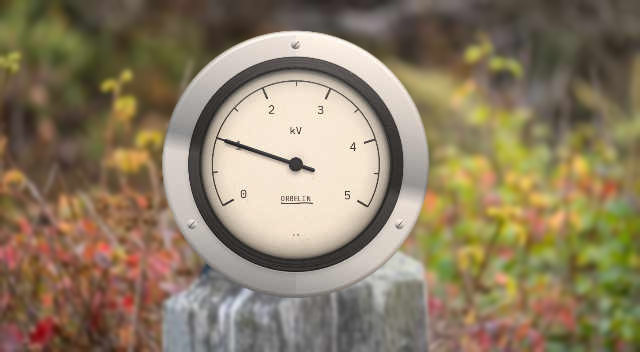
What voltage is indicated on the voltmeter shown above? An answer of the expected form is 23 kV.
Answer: 1 kV
